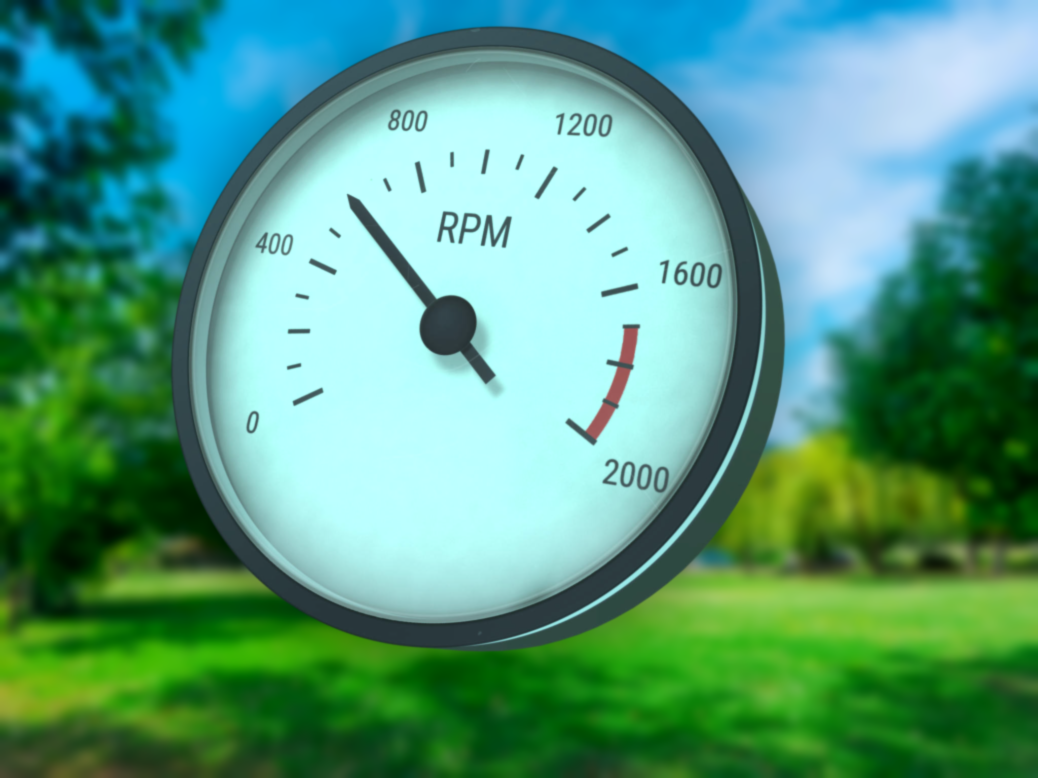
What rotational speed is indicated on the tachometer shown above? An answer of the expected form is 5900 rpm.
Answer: 600 rpm
